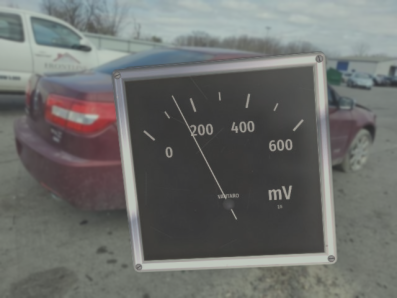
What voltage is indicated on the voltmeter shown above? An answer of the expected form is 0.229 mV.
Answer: 150 mV
